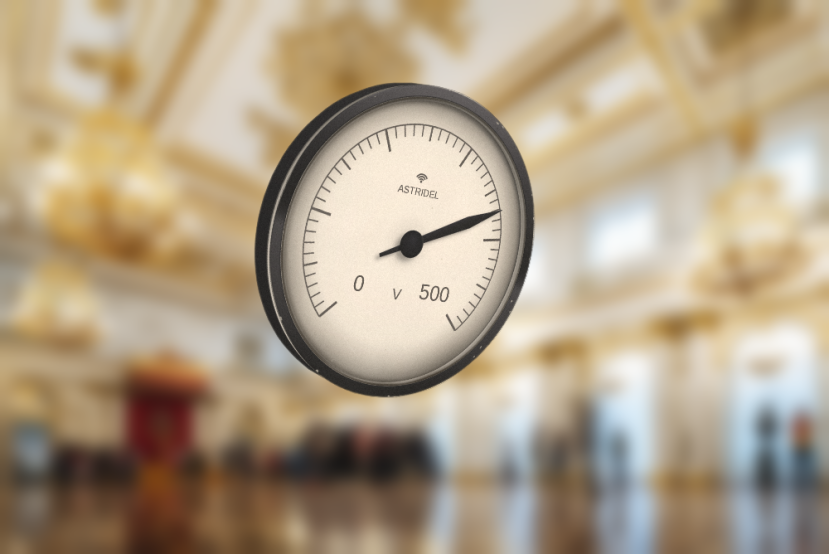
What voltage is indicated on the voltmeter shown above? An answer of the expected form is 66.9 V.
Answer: 370 V
